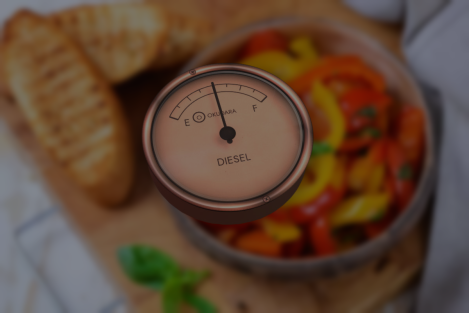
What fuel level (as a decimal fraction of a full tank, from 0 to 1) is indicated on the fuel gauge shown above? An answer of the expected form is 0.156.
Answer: 0.5
